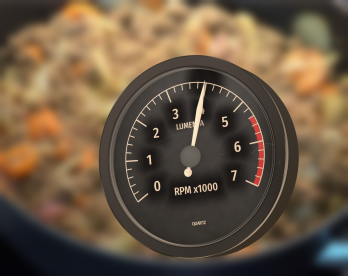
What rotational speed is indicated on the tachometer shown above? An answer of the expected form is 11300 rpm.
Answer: 4000 rpm
